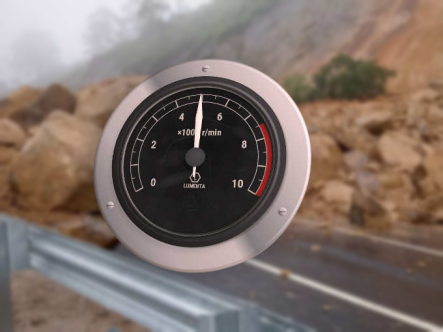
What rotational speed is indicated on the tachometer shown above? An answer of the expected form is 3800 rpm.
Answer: 5000 rpm
